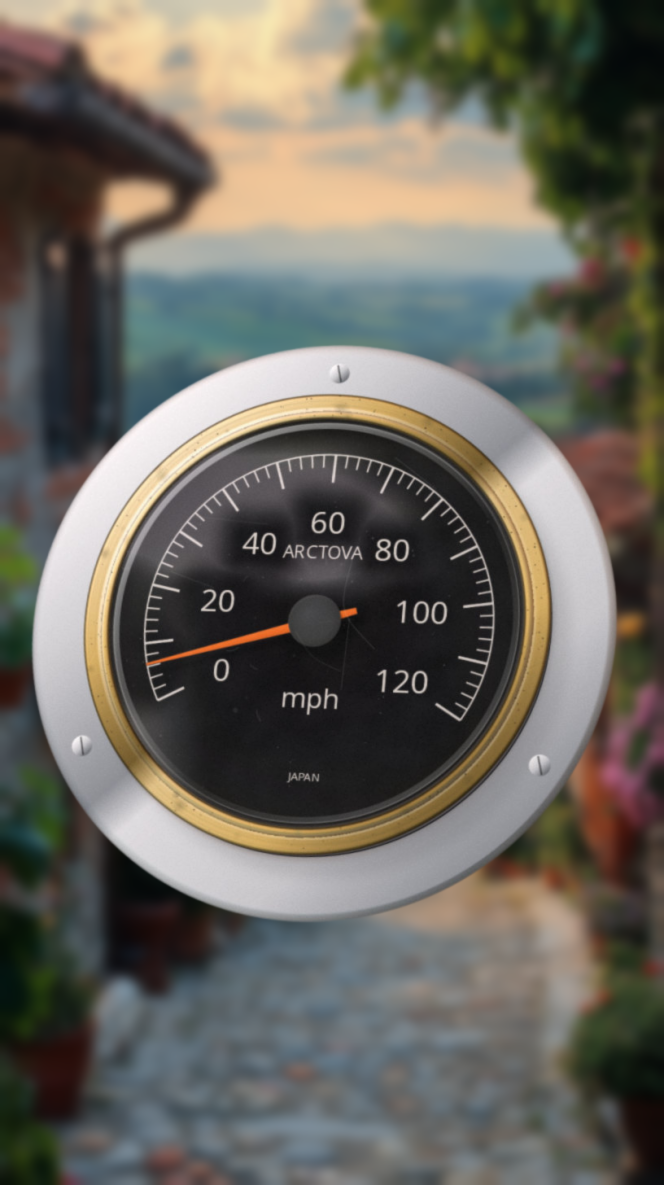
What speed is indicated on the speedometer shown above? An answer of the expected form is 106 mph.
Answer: 6 mph
